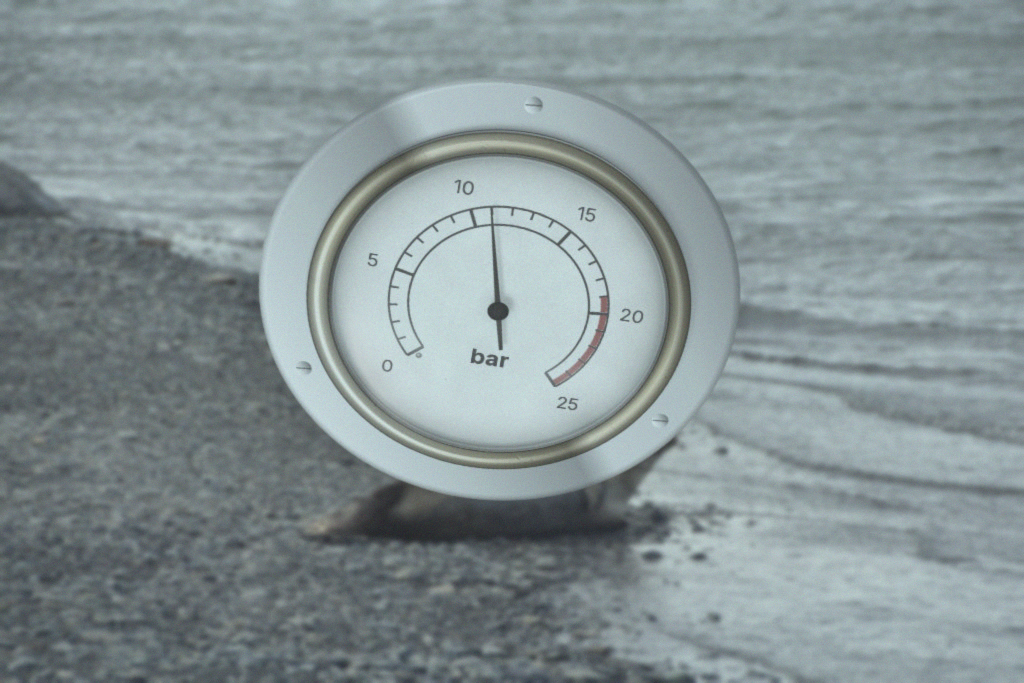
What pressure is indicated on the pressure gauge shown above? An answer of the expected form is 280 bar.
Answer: 11 bar
